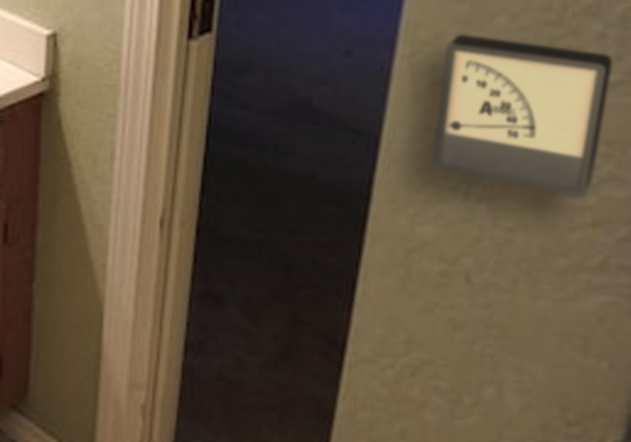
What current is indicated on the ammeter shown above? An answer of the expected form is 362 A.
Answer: 45 A
